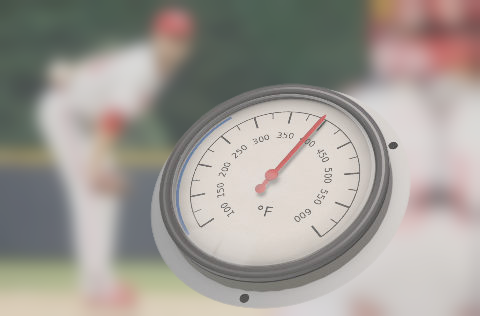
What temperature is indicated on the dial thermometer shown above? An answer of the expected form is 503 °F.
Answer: 400 °F
